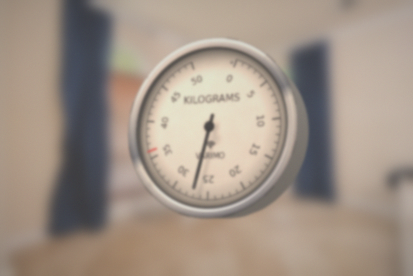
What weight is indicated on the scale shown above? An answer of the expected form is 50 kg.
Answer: 27 kg
